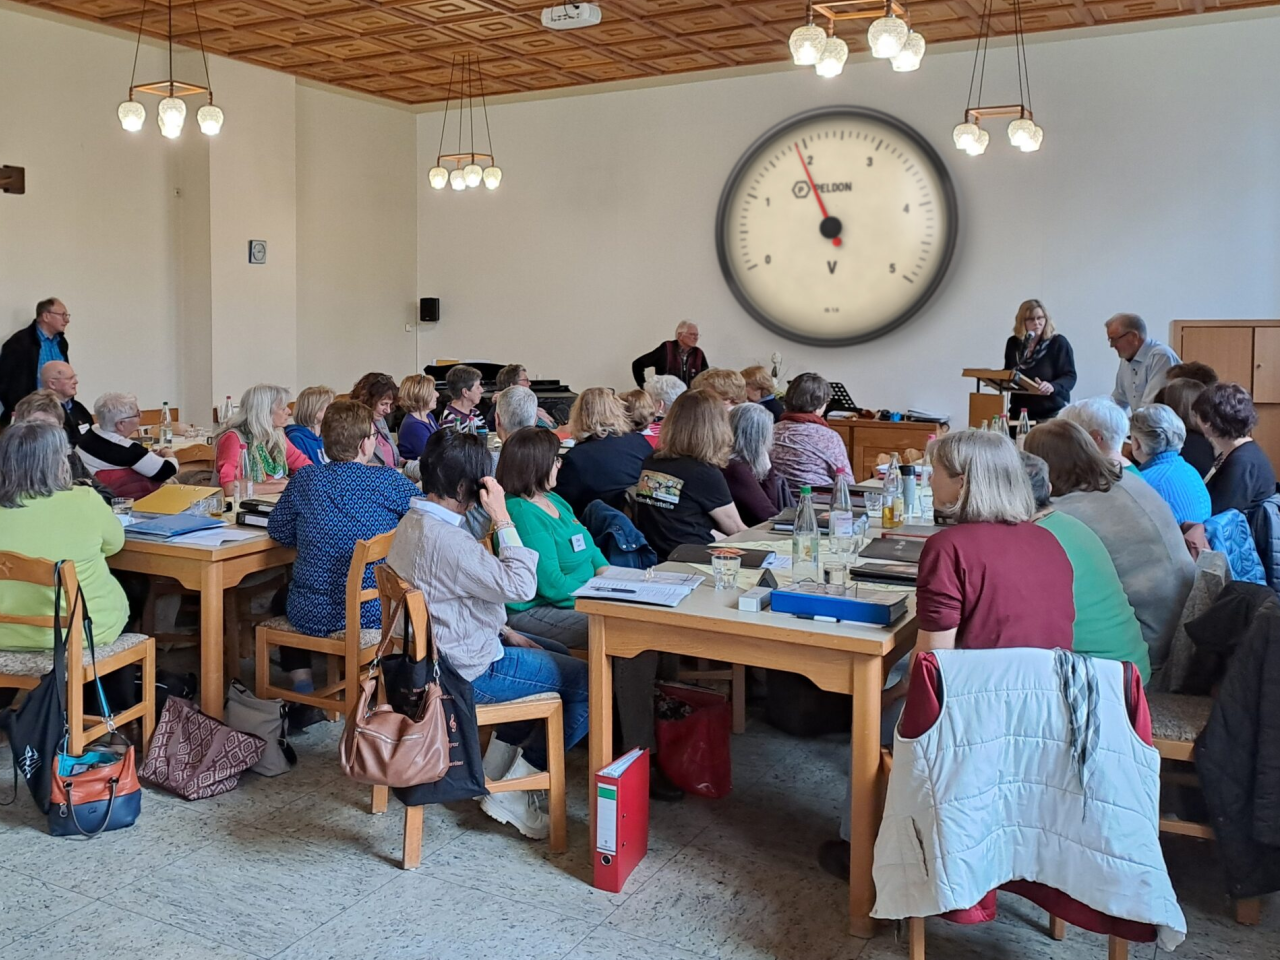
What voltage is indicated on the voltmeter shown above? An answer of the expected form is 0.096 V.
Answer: 1.9 V
